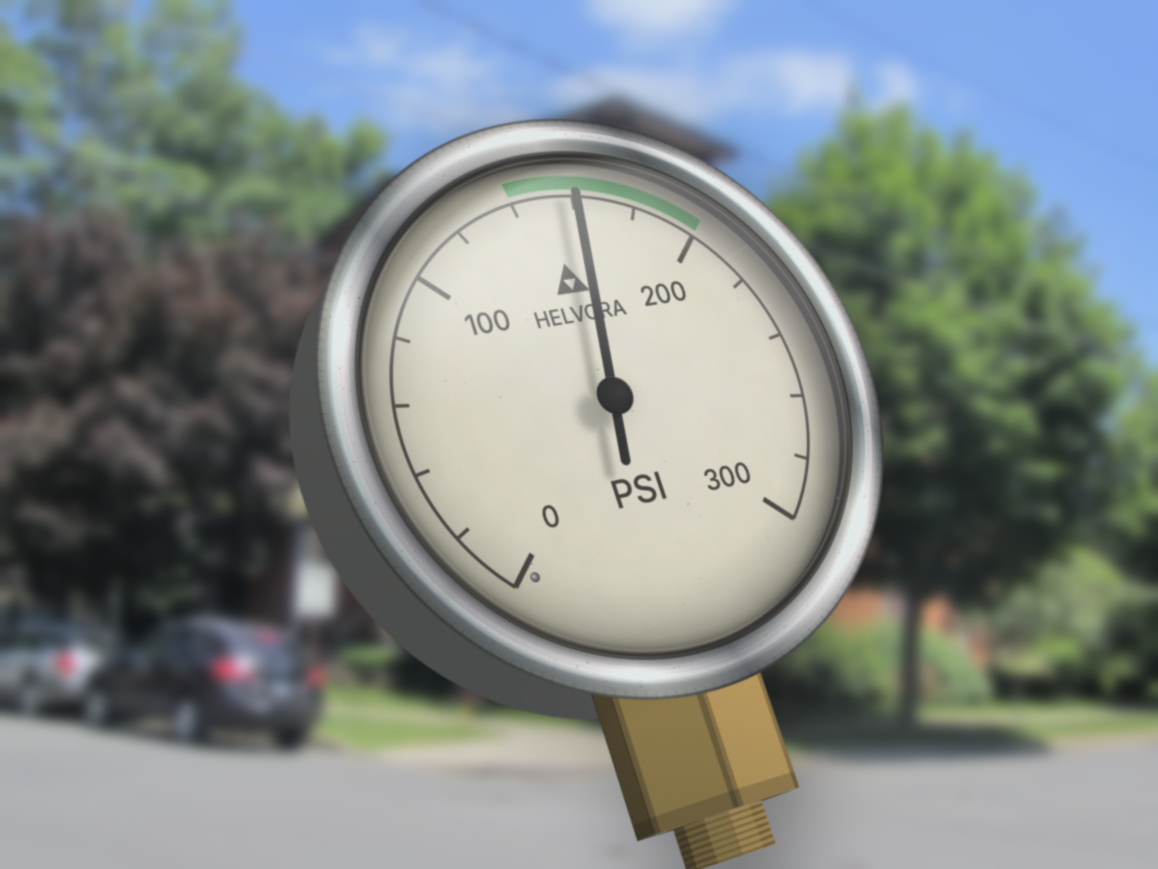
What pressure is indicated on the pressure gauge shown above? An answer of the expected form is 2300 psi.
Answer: 160 psi
